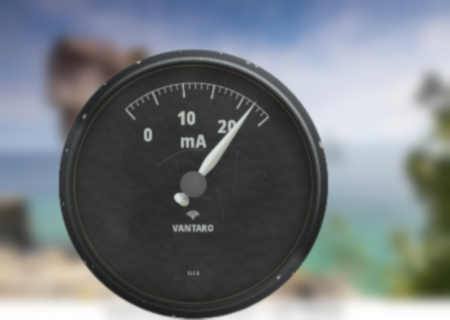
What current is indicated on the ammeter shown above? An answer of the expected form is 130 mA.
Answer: 22 mA
